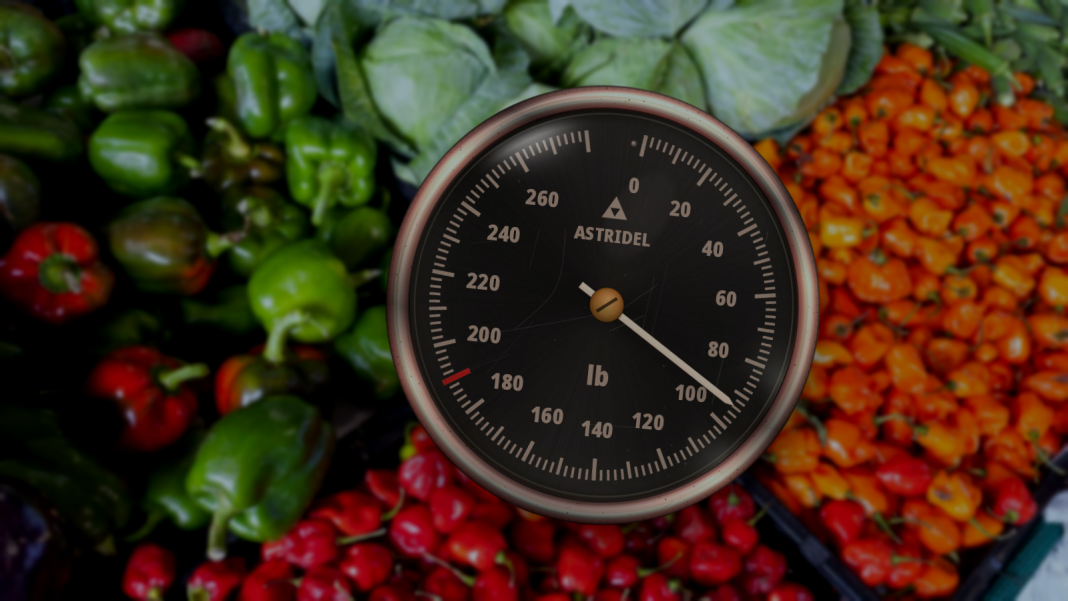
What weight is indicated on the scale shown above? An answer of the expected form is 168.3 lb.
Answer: 94 lb
